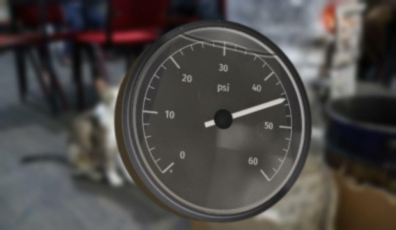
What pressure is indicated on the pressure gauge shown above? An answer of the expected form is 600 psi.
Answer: 45 psi
